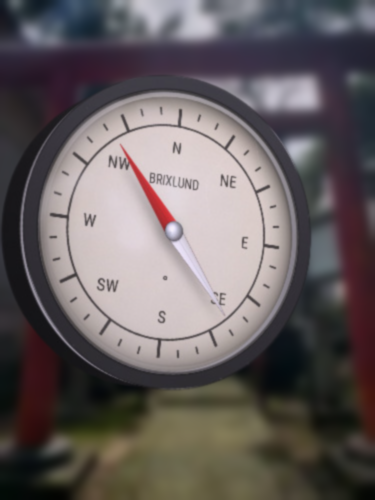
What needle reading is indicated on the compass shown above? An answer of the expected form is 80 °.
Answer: 320 °
